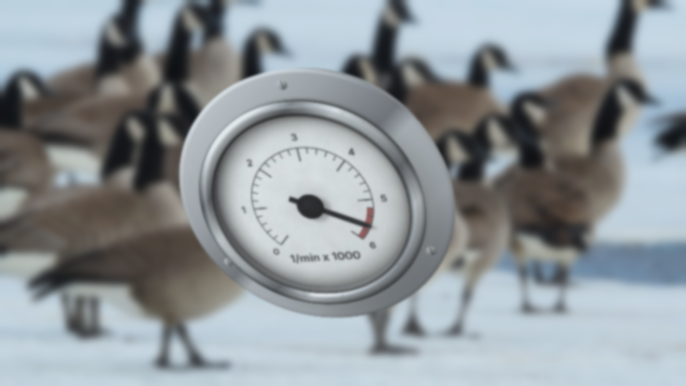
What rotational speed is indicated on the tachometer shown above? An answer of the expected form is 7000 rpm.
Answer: 5600 rpm
